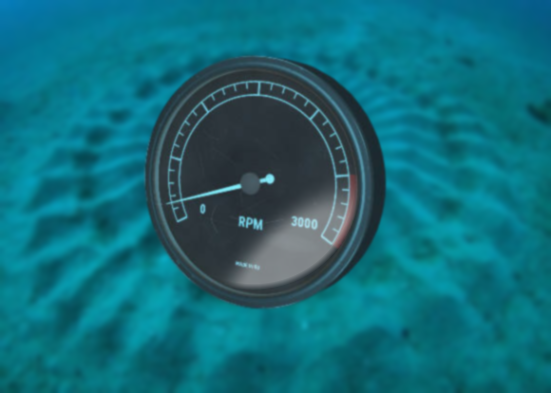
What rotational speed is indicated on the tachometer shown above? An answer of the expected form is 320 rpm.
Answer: 150 rpm
